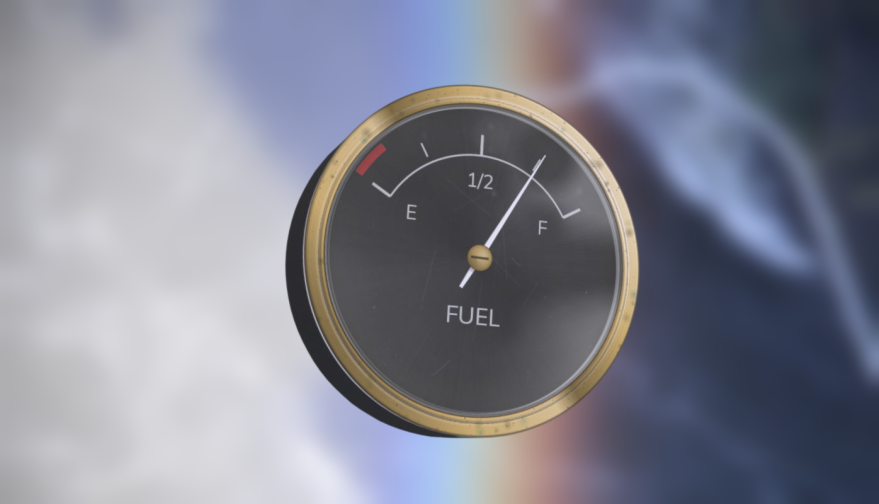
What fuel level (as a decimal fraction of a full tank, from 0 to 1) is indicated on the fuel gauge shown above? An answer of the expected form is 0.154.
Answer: 0.75
